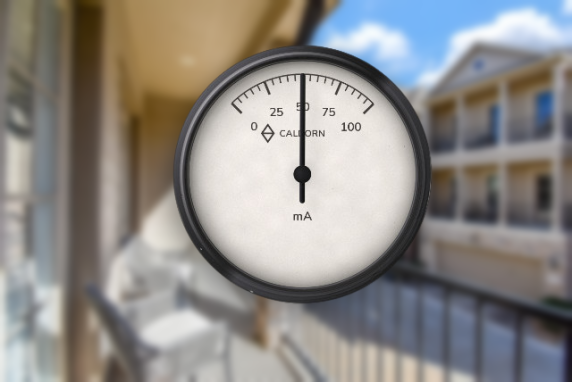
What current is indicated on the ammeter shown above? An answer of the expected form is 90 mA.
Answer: 50 mA
